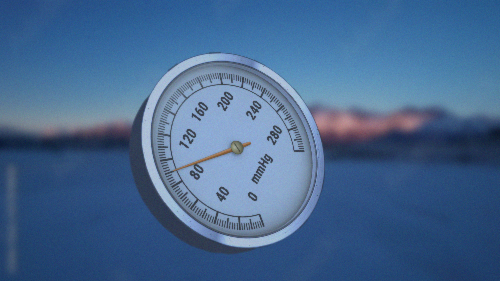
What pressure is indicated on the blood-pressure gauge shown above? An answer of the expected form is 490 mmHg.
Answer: 90 mmHg
